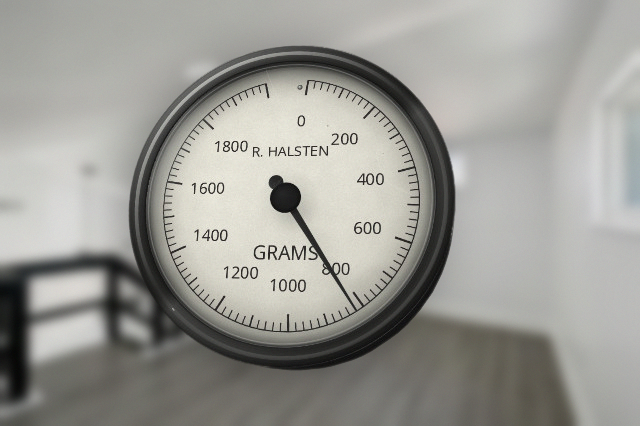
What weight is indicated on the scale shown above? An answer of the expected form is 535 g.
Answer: 820 g
